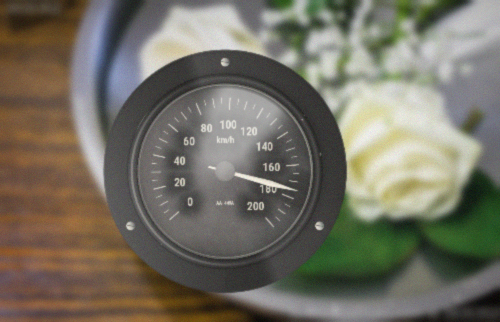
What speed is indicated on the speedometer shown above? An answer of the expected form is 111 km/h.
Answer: 175 km/h
